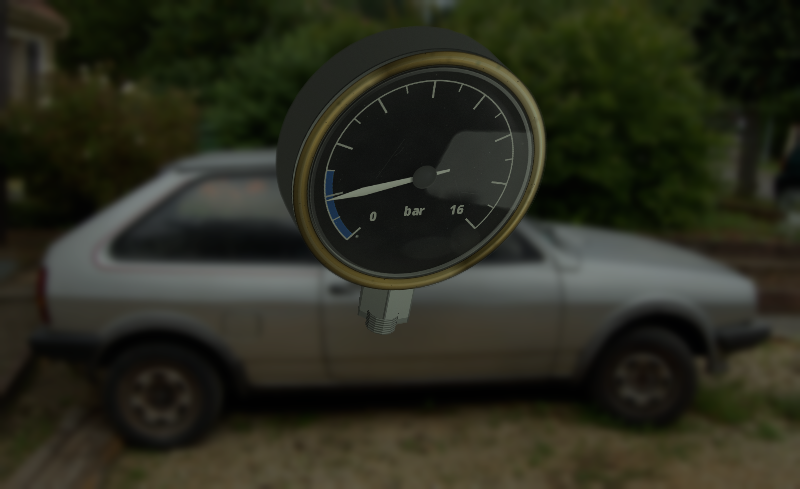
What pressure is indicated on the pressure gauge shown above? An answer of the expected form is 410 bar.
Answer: 2 bar
